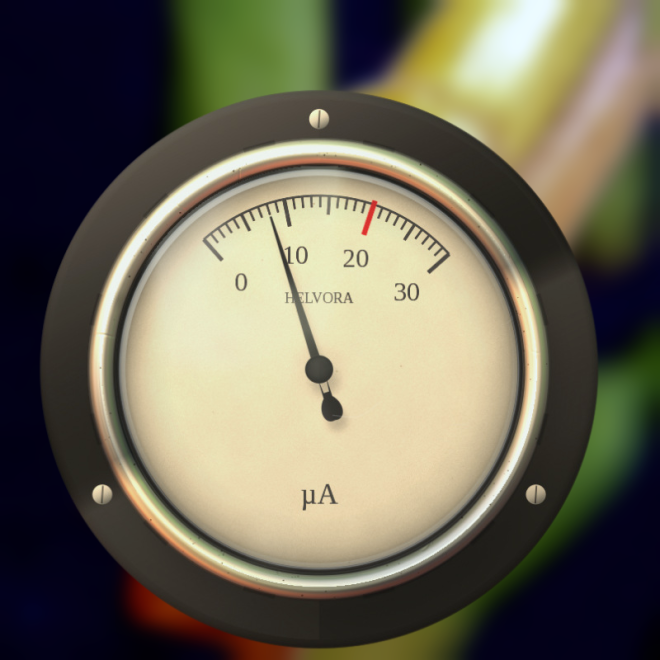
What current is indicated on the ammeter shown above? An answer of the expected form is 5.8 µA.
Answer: 8 µA
